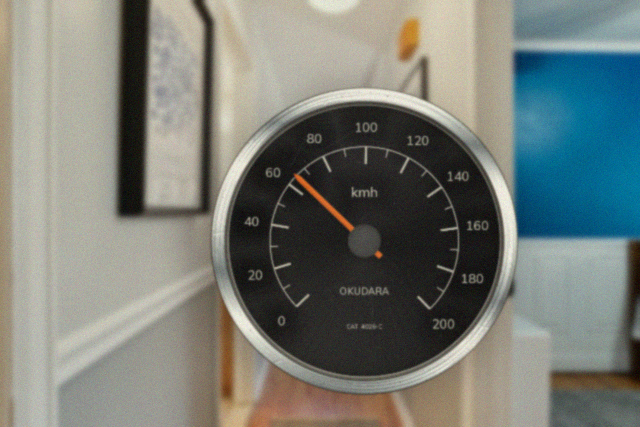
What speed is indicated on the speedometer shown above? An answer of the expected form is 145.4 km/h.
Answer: 65 km/h
